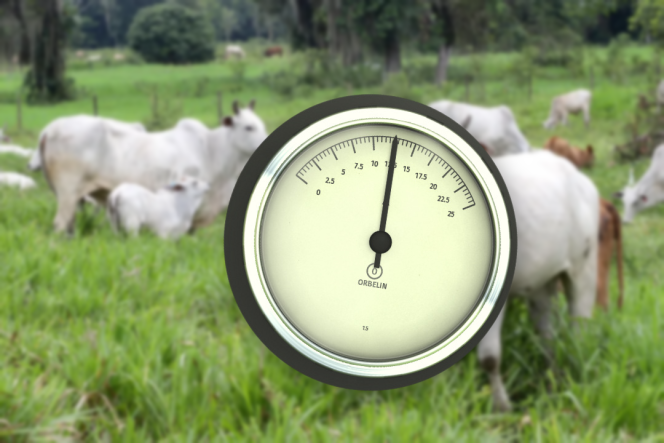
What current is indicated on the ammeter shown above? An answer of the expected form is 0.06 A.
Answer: 12.5 A
